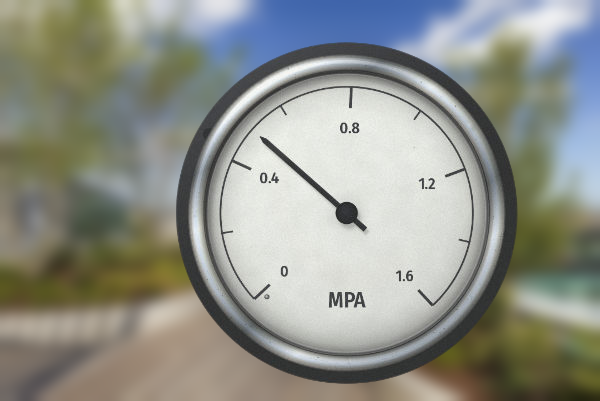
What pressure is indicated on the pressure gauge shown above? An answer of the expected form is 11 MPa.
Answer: 0.5 MPa
